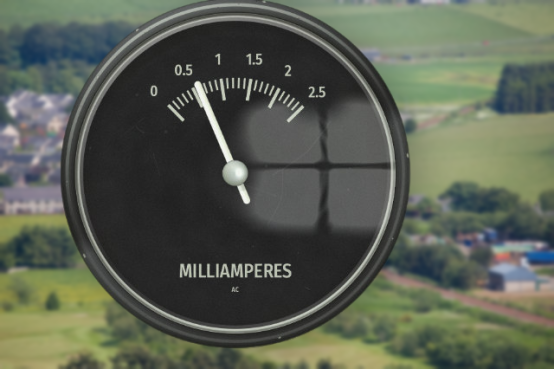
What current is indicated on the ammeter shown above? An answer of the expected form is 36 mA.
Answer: 0.6 mA
